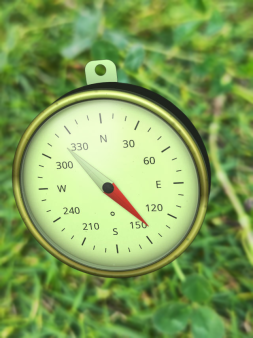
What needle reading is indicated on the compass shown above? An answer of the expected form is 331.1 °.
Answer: 140 °
